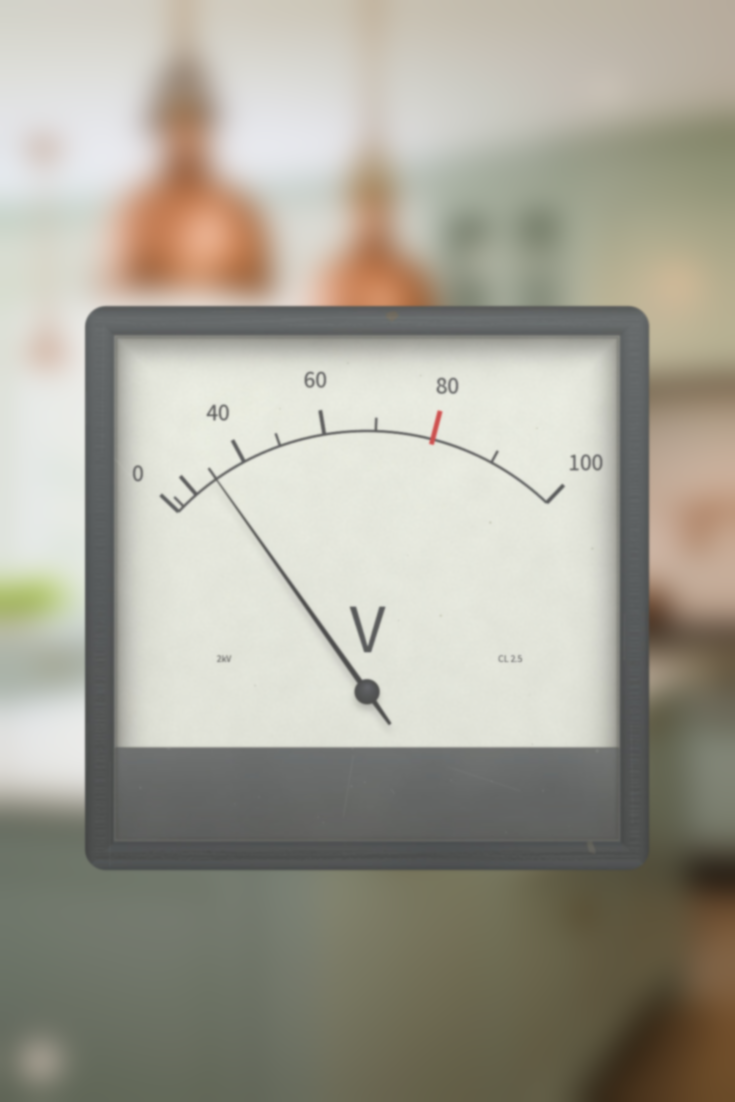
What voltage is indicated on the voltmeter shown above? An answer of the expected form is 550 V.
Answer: 30 V
